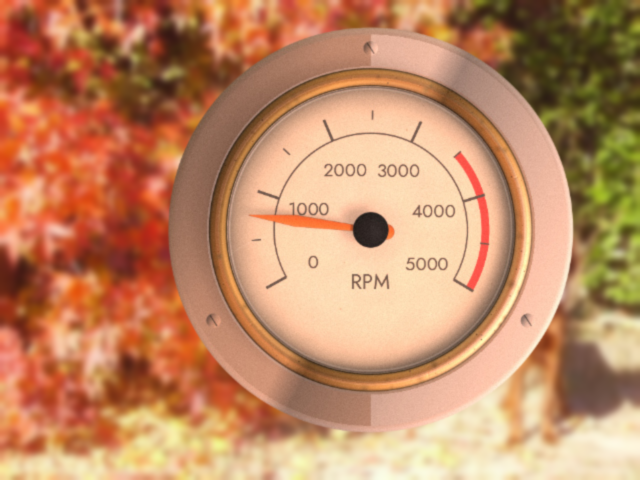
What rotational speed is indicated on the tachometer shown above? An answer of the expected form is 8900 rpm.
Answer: 750 rpm
